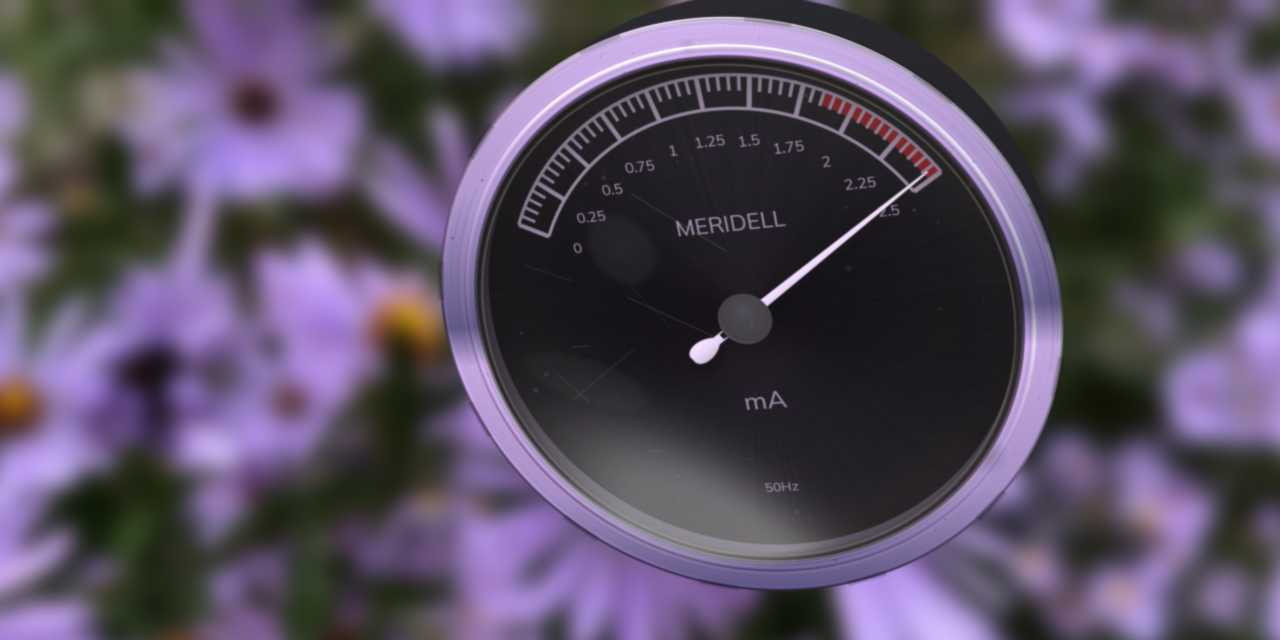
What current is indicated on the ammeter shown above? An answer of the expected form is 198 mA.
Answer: 2.45 mA
